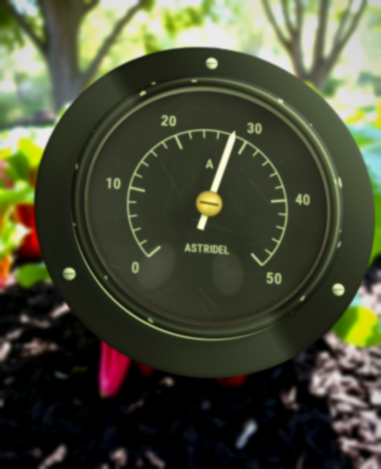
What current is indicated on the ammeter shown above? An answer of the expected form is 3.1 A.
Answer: 28 A
